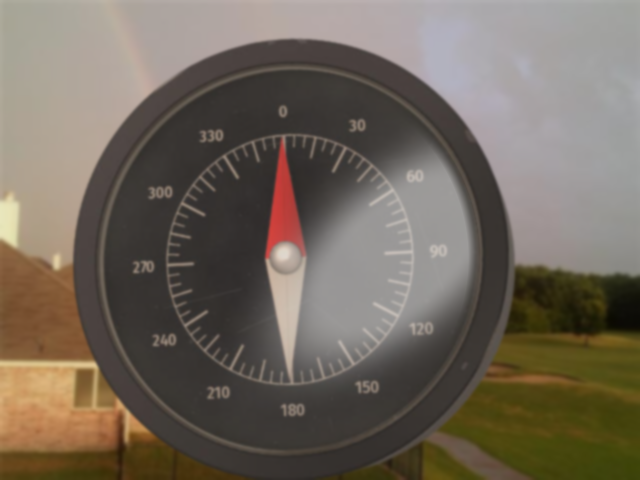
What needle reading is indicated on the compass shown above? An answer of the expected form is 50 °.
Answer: 0 °
